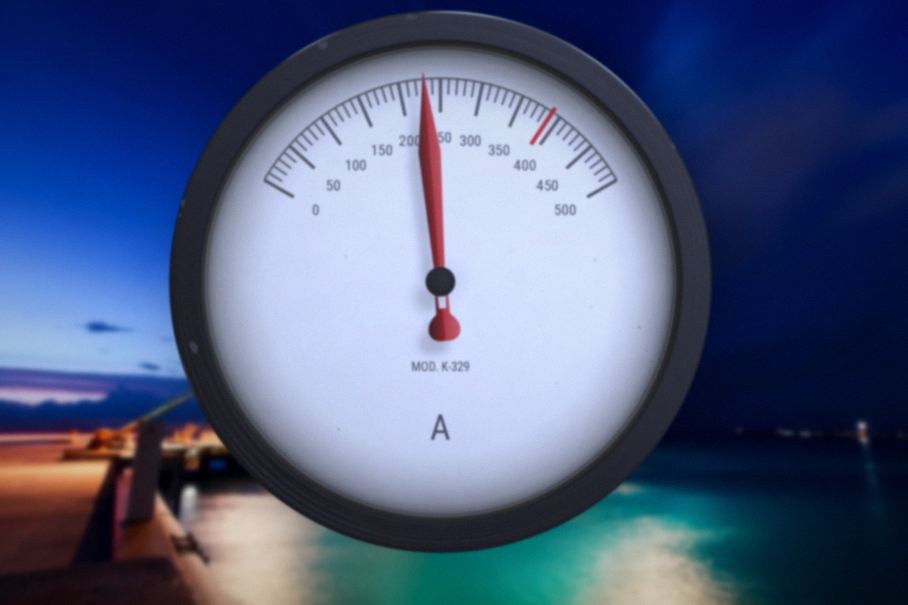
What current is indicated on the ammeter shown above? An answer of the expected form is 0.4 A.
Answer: 230 A
